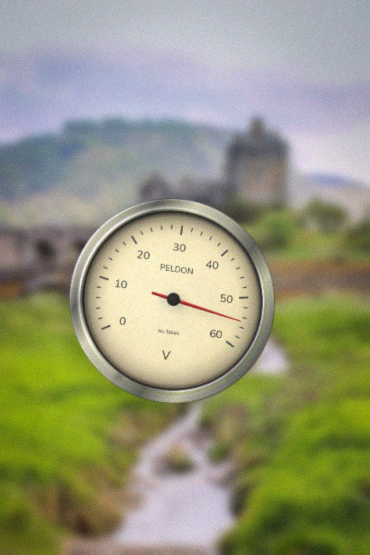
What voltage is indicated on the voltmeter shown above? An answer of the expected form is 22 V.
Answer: 55 V
